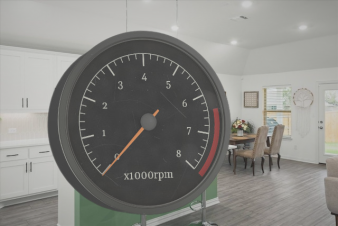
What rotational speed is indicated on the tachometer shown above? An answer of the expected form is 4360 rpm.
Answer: 0 rpm
